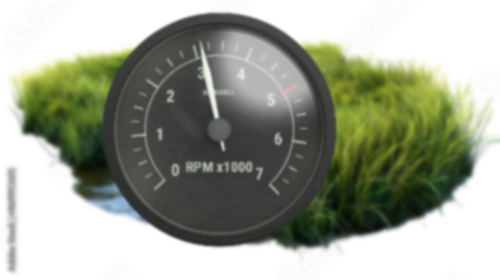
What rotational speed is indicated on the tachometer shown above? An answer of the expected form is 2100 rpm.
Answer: 3125 rpm
